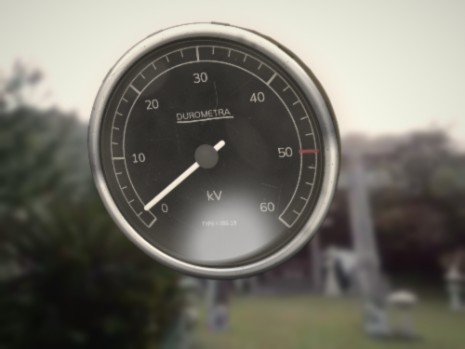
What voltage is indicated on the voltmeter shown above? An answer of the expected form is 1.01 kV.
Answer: 2 kV
